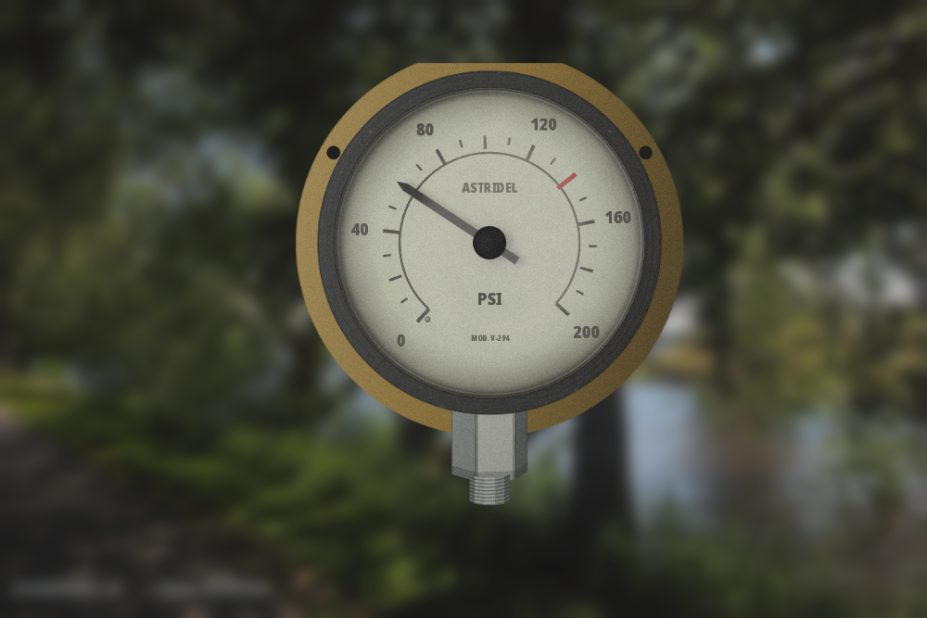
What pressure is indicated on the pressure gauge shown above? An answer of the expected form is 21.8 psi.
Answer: 60 psi
